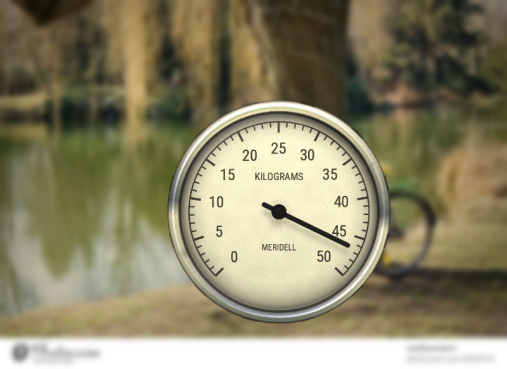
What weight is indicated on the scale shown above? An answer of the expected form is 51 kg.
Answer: 46.5 kg
